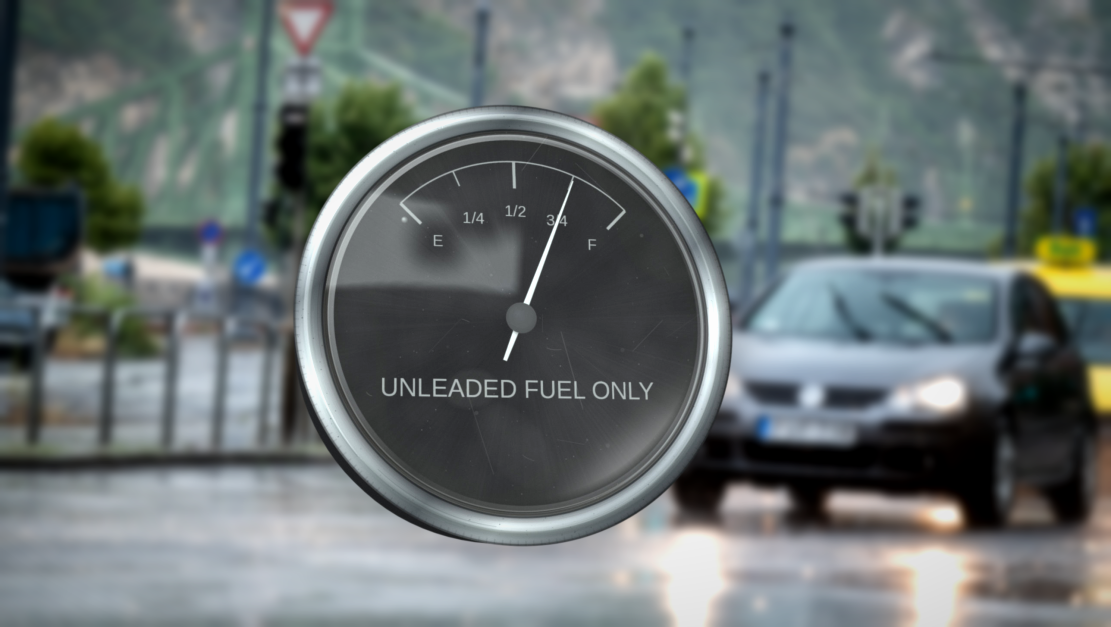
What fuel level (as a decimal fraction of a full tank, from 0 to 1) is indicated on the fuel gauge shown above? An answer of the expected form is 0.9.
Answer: 0.75
